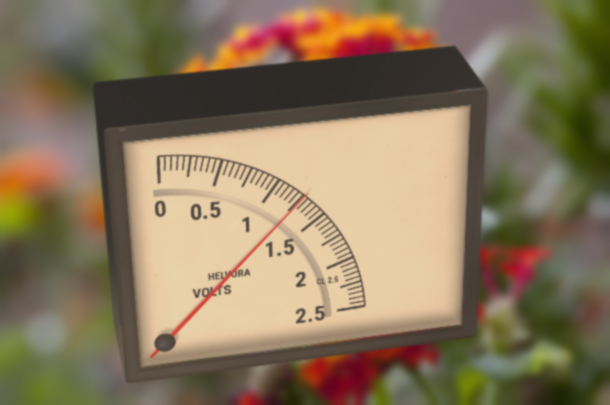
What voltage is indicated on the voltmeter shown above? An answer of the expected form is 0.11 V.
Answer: 1.25 V
